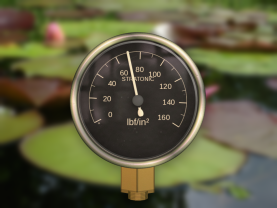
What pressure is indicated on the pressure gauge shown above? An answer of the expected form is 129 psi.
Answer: 70 psi
